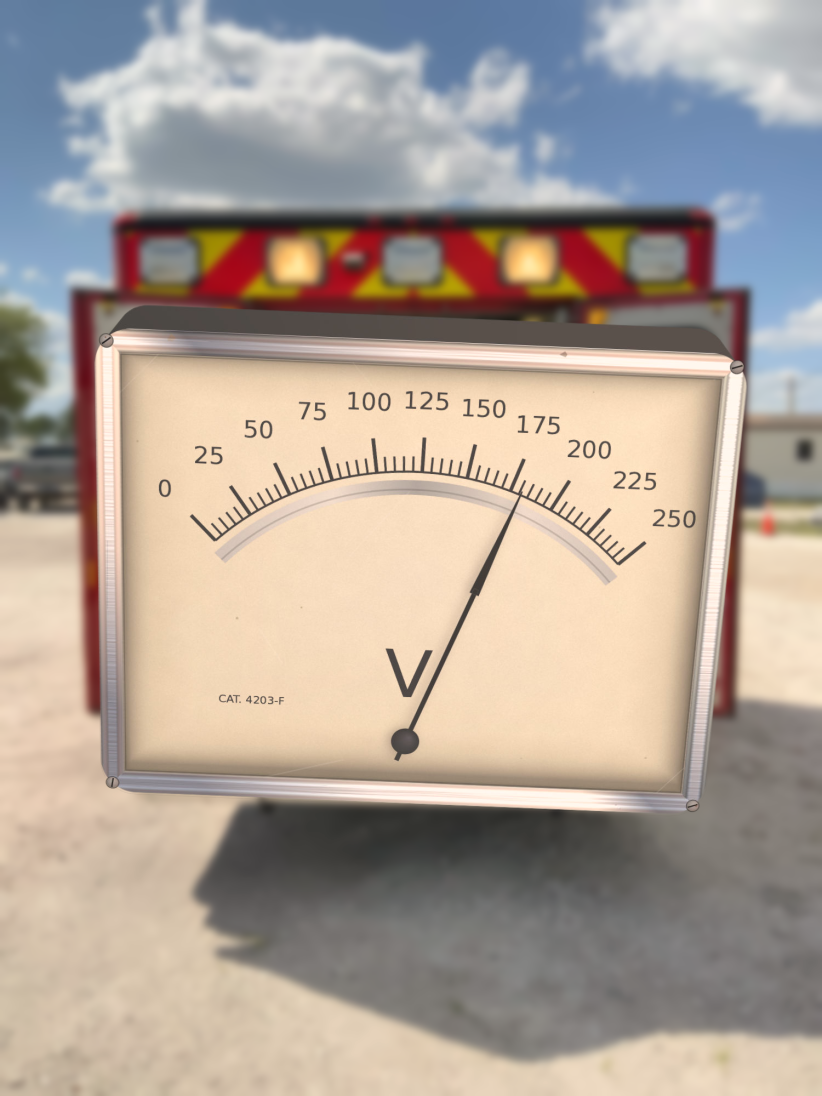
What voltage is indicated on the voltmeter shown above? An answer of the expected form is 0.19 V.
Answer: 180 V
